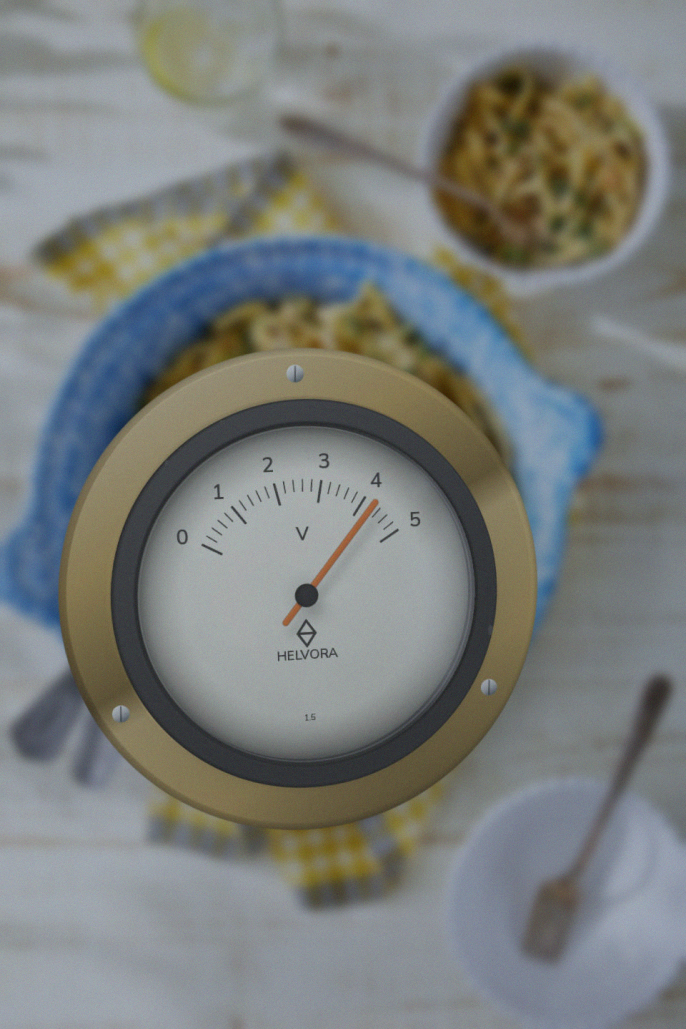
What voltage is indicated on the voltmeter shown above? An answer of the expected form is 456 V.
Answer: 4.2 V
